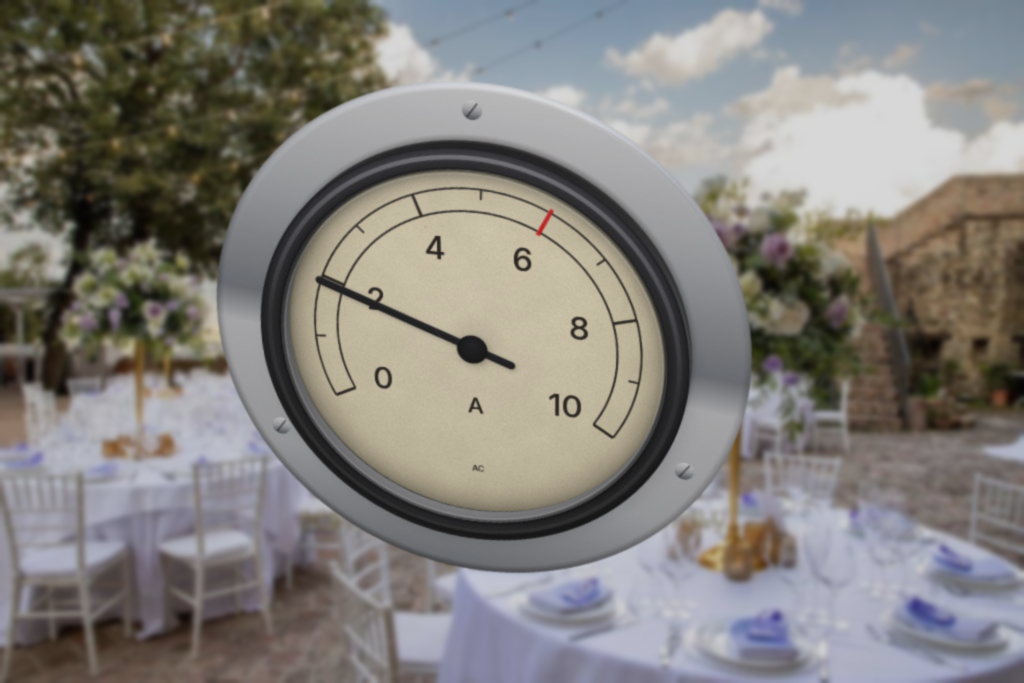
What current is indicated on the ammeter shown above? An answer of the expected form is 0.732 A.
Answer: 2 A
